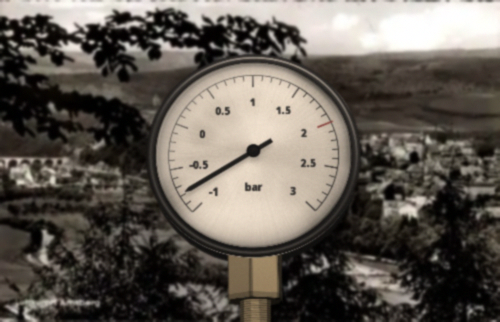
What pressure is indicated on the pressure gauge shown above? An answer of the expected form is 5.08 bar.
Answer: -0.8 bar
